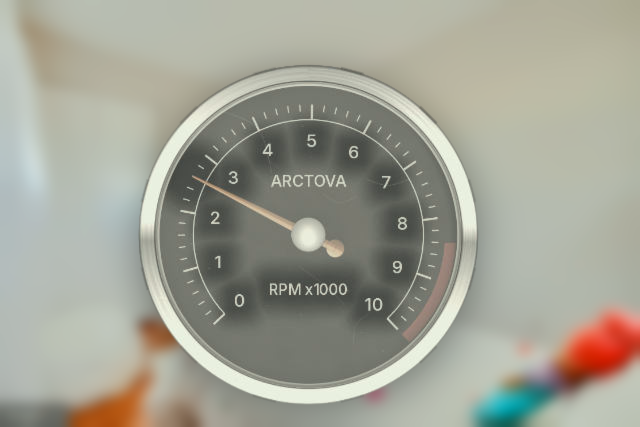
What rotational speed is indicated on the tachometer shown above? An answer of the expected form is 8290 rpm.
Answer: 2600 rpm
